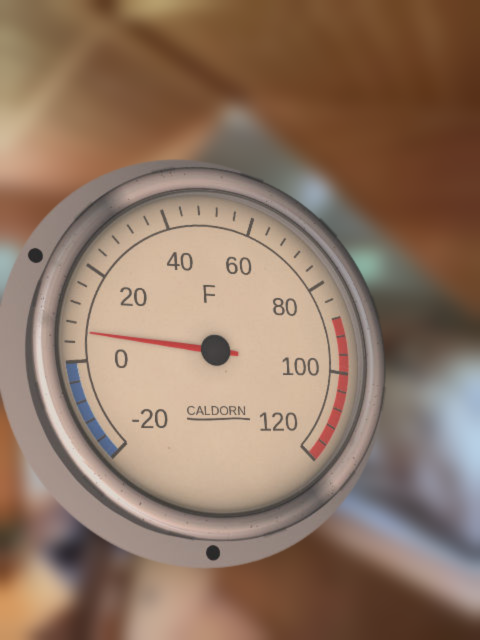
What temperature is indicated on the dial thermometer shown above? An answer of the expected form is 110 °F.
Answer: 6 °F
